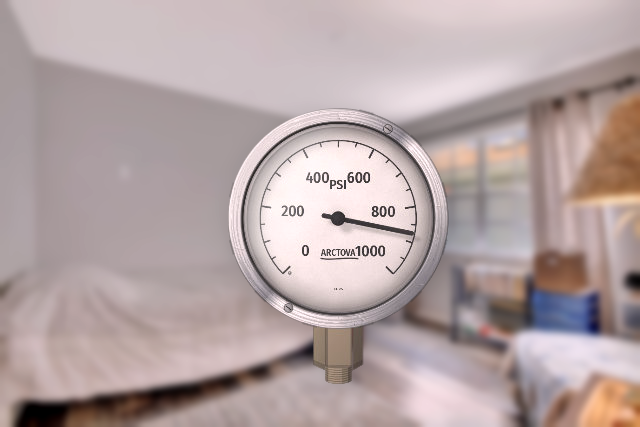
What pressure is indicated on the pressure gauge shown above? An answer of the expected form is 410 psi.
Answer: 875 psi
